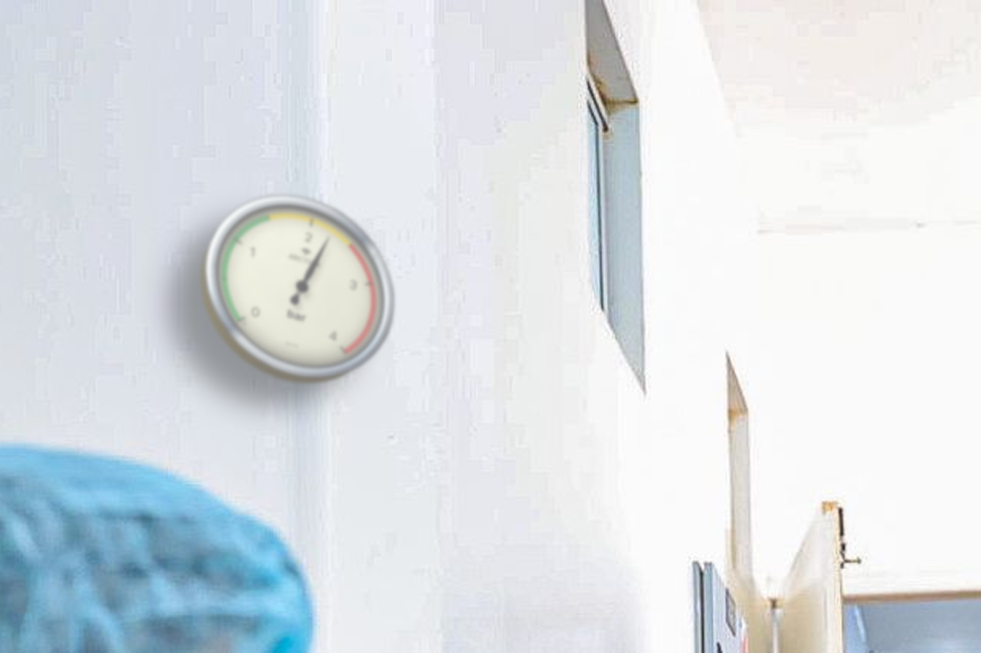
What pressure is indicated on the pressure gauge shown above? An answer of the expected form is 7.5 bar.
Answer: 2.25 bar
